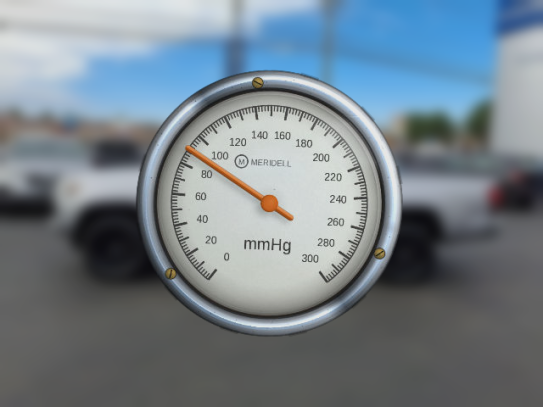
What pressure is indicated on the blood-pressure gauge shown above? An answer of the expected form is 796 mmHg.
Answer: 90 mmHg
